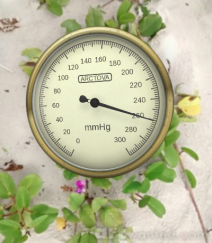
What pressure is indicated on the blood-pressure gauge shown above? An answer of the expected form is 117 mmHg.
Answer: 260 mmHg
